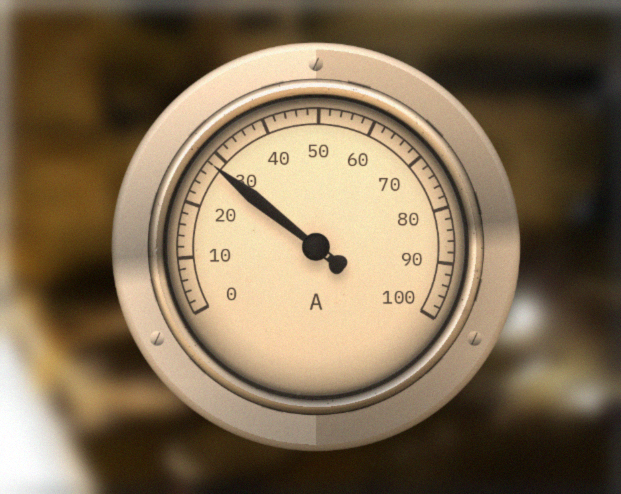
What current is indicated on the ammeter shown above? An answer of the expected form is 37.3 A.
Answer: 28 A
